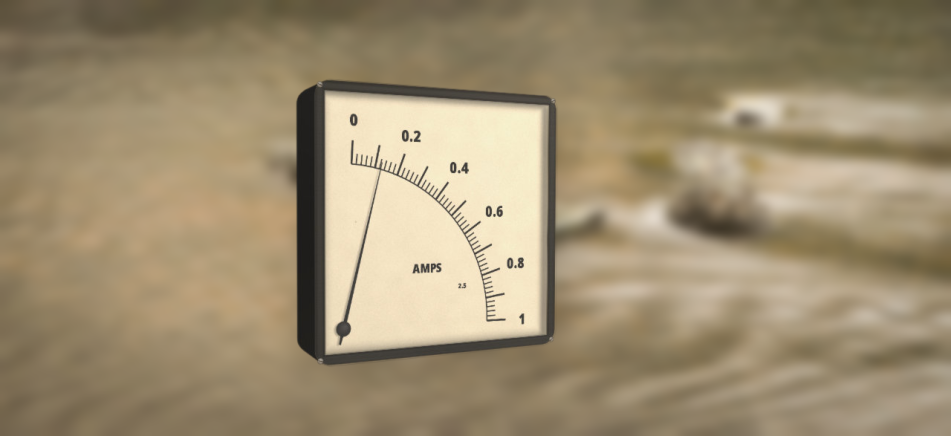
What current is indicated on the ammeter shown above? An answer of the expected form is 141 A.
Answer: 0.12 A
